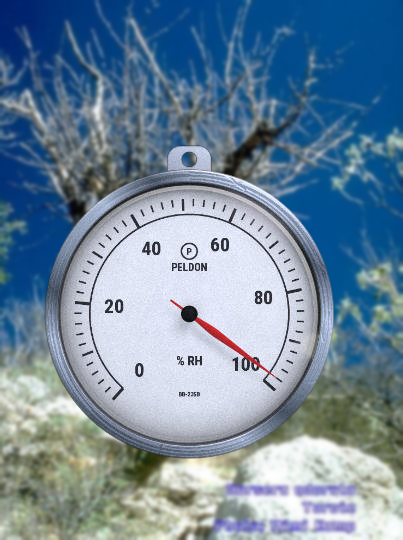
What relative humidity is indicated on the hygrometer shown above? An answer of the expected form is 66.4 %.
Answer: 98 %
